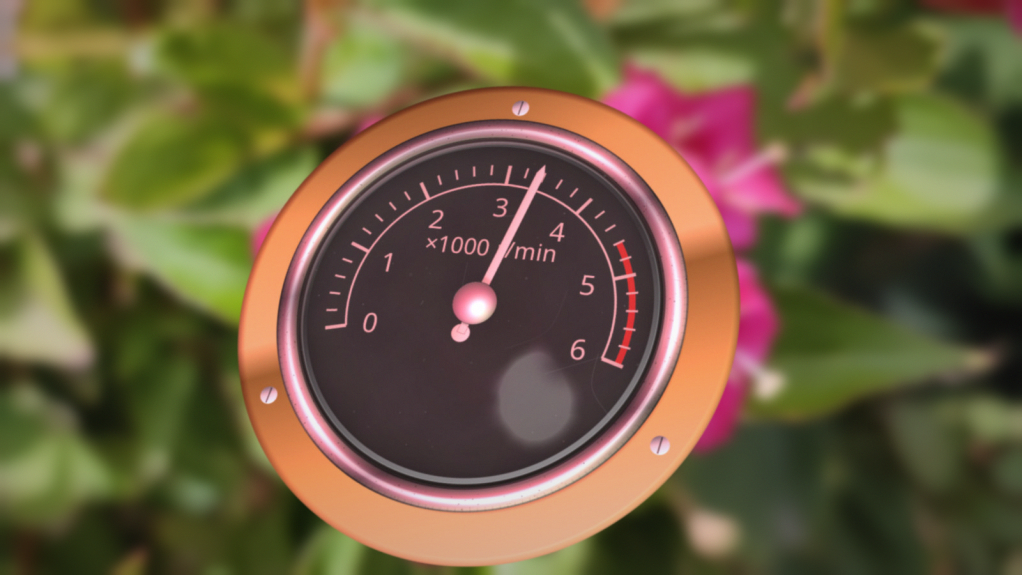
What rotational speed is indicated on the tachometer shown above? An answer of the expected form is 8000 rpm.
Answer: 3400 rpm
